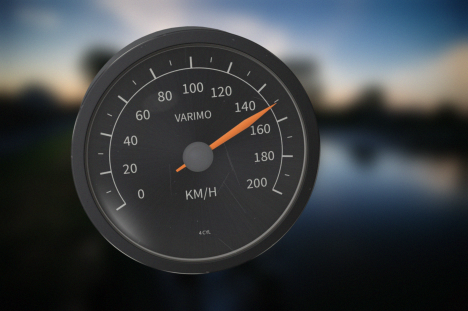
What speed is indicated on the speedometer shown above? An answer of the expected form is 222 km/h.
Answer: 150 km/h
